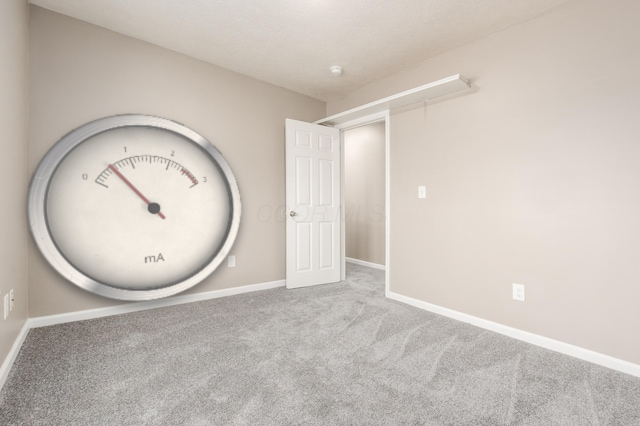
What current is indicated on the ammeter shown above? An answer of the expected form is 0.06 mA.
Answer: 0.5 mA
